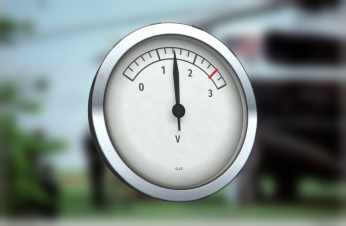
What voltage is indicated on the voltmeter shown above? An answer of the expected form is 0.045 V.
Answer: 1.4 V
